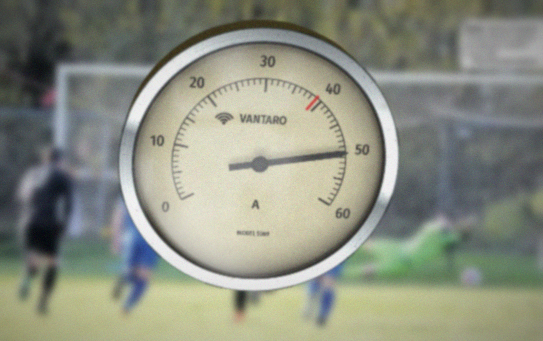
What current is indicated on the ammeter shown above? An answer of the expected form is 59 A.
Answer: 50 A
